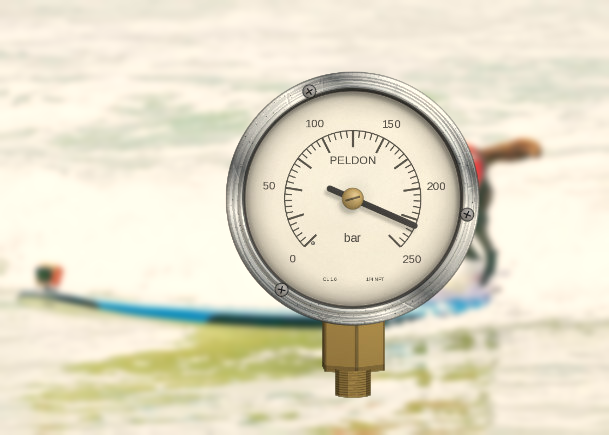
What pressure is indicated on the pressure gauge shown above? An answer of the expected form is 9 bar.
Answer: 230 bar
